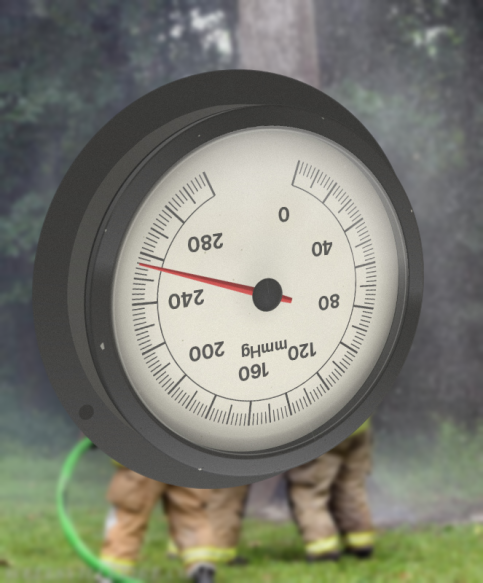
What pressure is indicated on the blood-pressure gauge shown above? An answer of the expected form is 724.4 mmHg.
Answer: 256 mmHg
